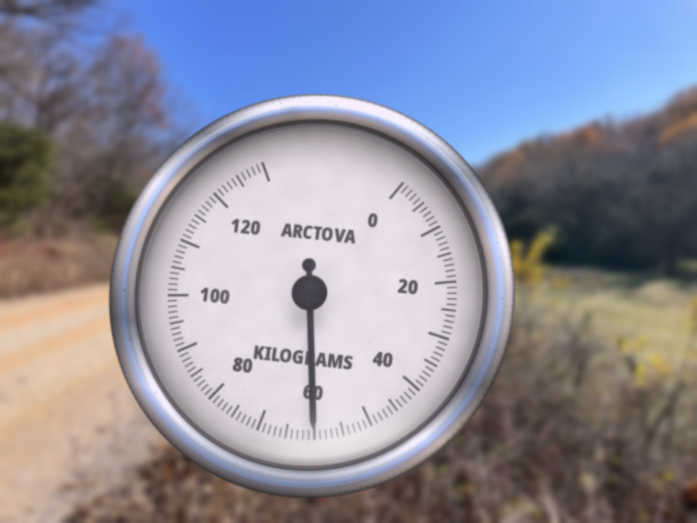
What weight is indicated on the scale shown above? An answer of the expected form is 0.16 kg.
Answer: 60 kg
